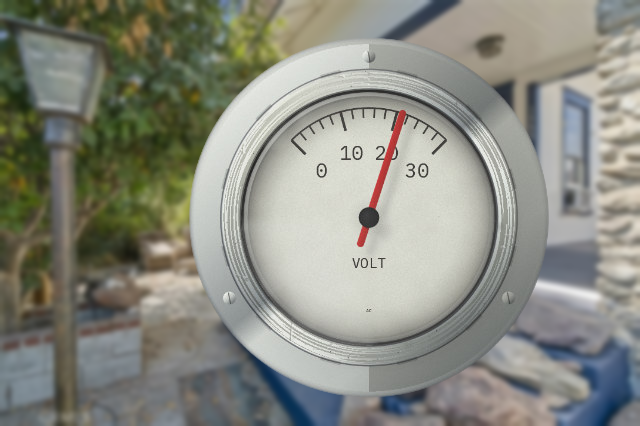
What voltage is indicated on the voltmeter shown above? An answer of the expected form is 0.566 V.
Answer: 21 V
